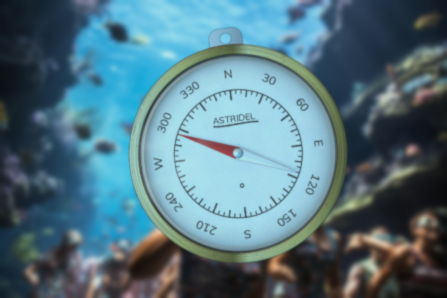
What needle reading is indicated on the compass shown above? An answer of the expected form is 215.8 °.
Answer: 295 °
